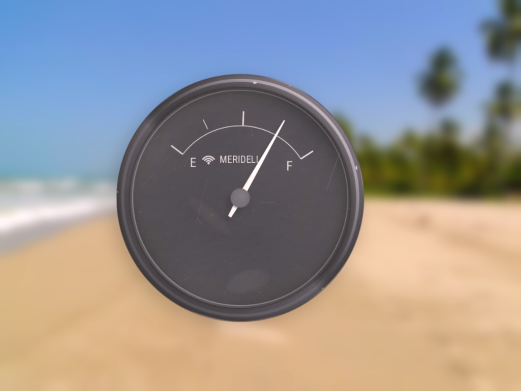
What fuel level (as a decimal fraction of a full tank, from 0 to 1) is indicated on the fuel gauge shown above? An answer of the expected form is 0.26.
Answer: 0.75
